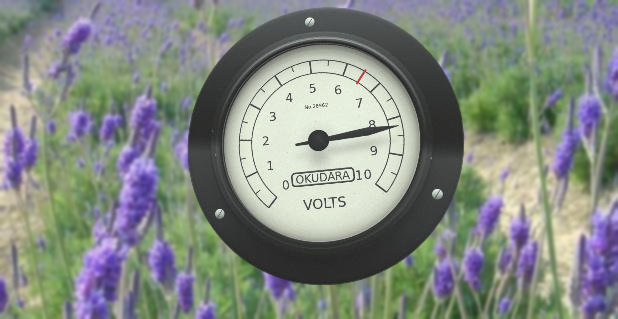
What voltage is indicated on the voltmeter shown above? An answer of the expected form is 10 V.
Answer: 8.25 V
